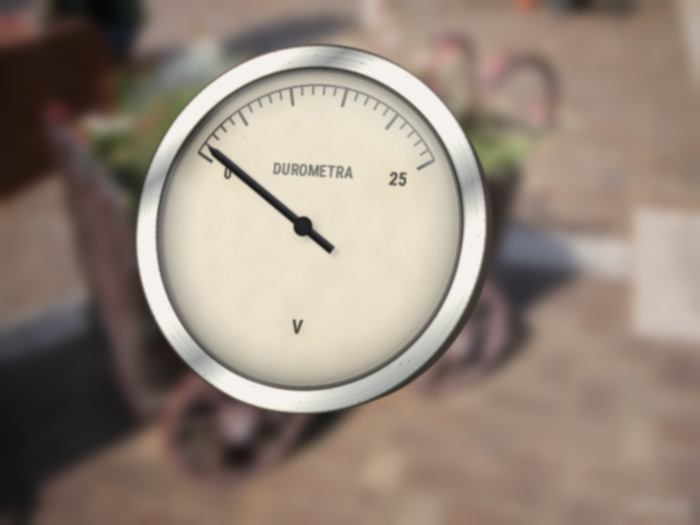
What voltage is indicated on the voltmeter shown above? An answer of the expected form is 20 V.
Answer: 1 V
